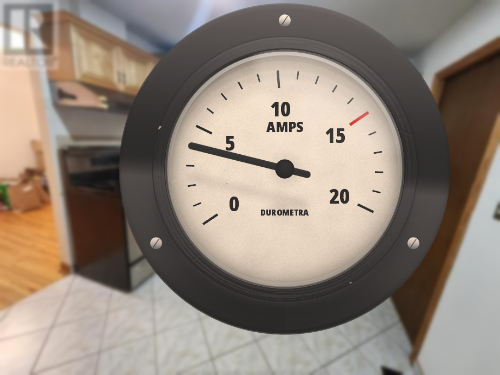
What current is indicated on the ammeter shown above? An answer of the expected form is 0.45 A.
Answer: 4 A
